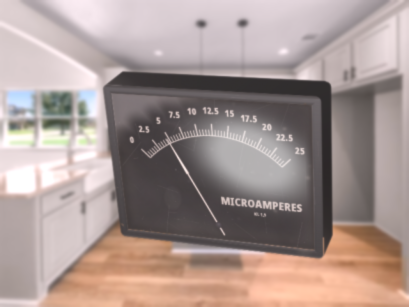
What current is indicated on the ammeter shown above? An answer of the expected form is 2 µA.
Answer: 5 µA
